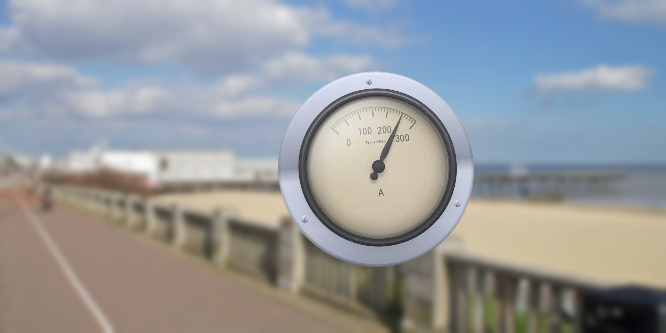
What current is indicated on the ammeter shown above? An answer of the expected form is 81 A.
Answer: 250 A
